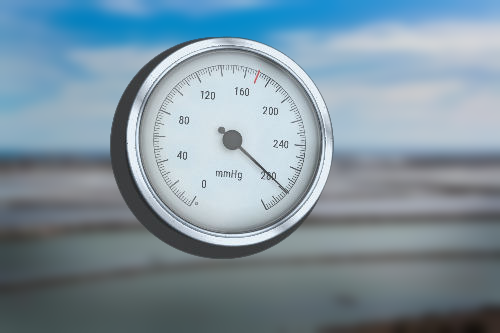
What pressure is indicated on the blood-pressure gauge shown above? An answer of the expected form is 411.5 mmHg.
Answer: 280 mmHg
